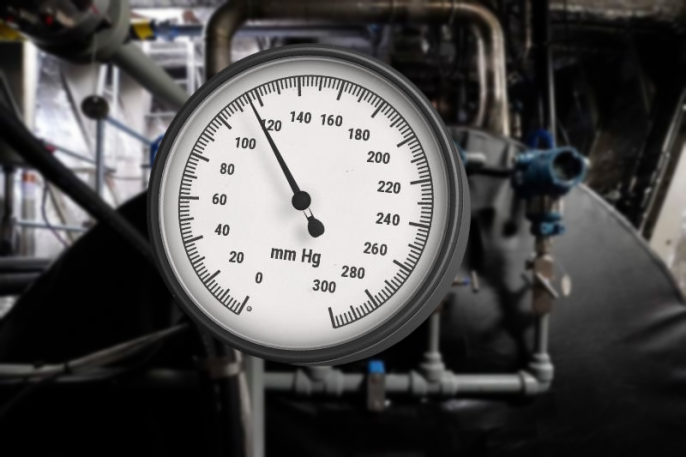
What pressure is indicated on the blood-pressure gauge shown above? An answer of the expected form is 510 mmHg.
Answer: 116 mmHg
